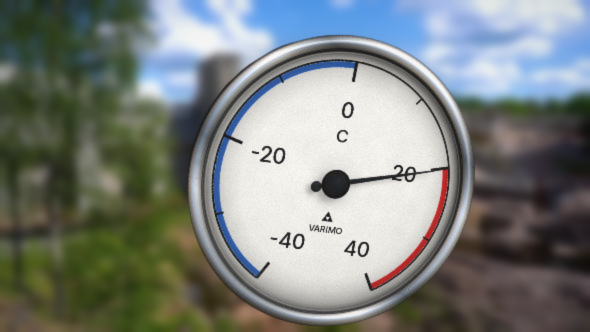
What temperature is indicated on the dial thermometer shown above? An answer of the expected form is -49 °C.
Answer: 20 °C
